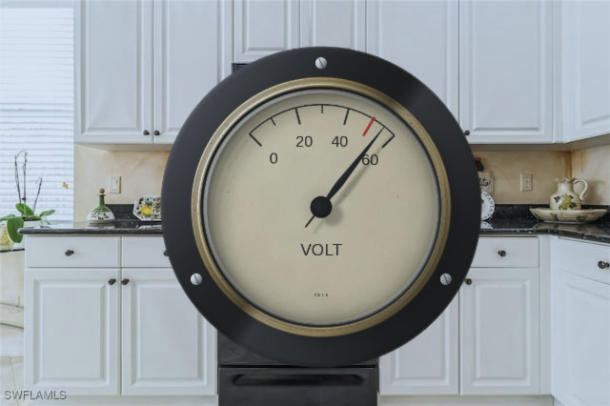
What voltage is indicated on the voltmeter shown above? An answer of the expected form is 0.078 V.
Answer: 55 V
